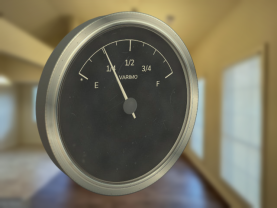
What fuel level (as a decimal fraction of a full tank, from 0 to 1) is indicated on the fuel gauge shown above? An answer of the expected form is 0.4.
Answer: 0.25
